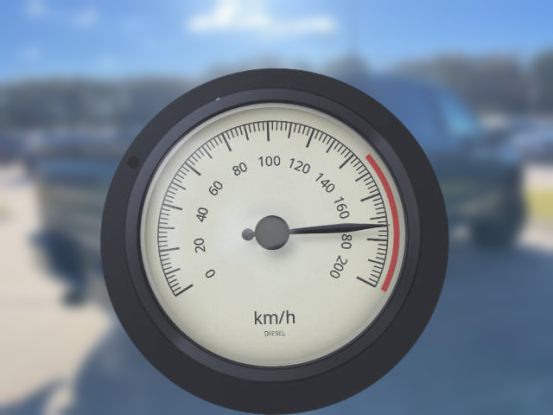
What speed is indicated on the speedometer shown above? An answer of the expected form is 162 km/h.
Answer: 174 km/h
